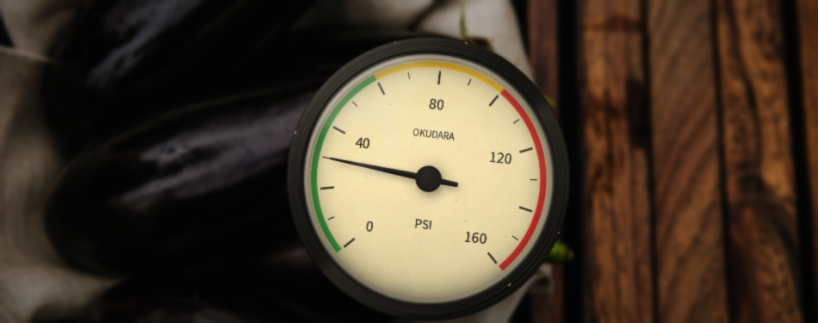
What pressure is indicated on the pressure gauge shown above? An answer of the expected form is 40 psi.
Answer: 30 psi
